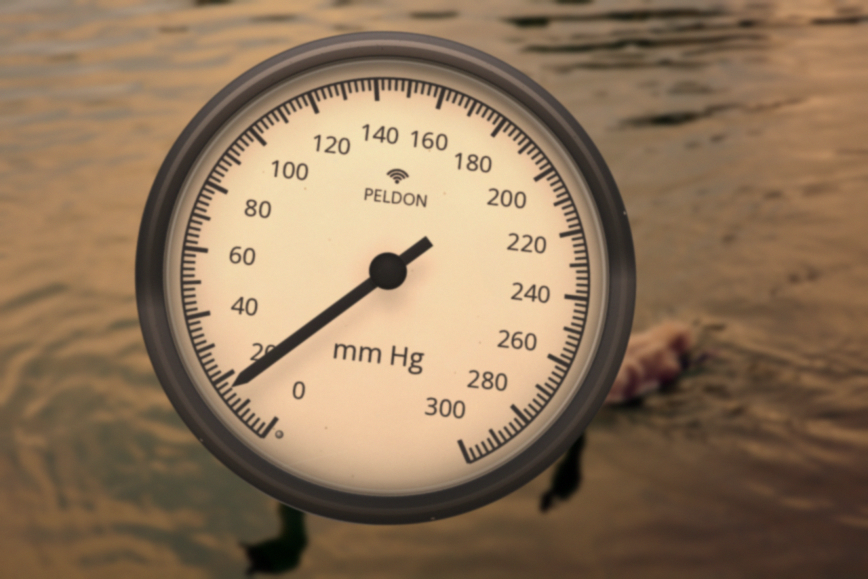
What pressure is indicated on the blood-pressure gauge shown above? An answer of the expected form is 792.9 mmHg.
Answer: 16 mmHg
